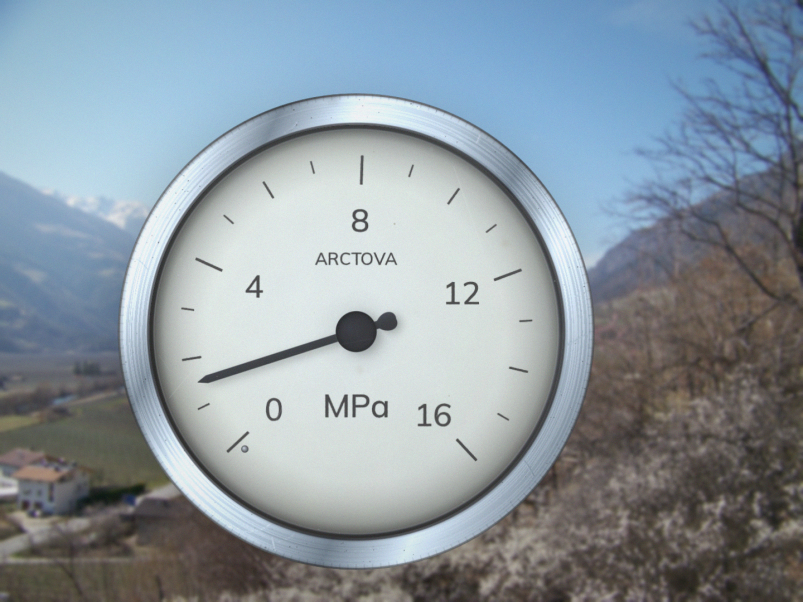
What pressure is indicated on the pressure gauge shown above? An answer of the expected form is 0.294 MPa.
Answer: 1.5 MPa
